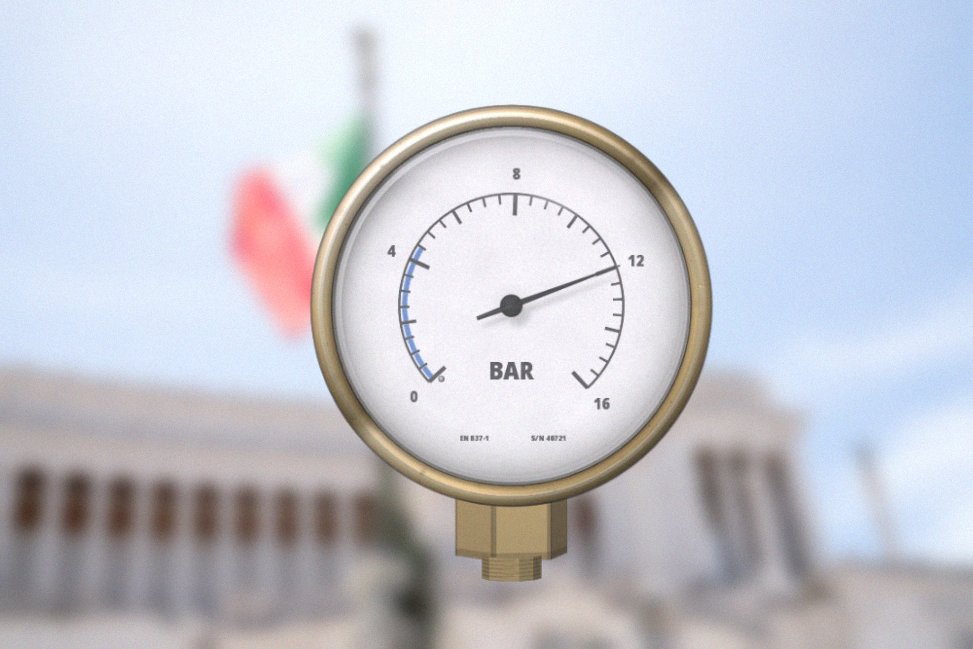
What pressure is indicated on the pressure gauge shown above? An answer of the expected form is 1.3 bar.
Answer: 12 bar
